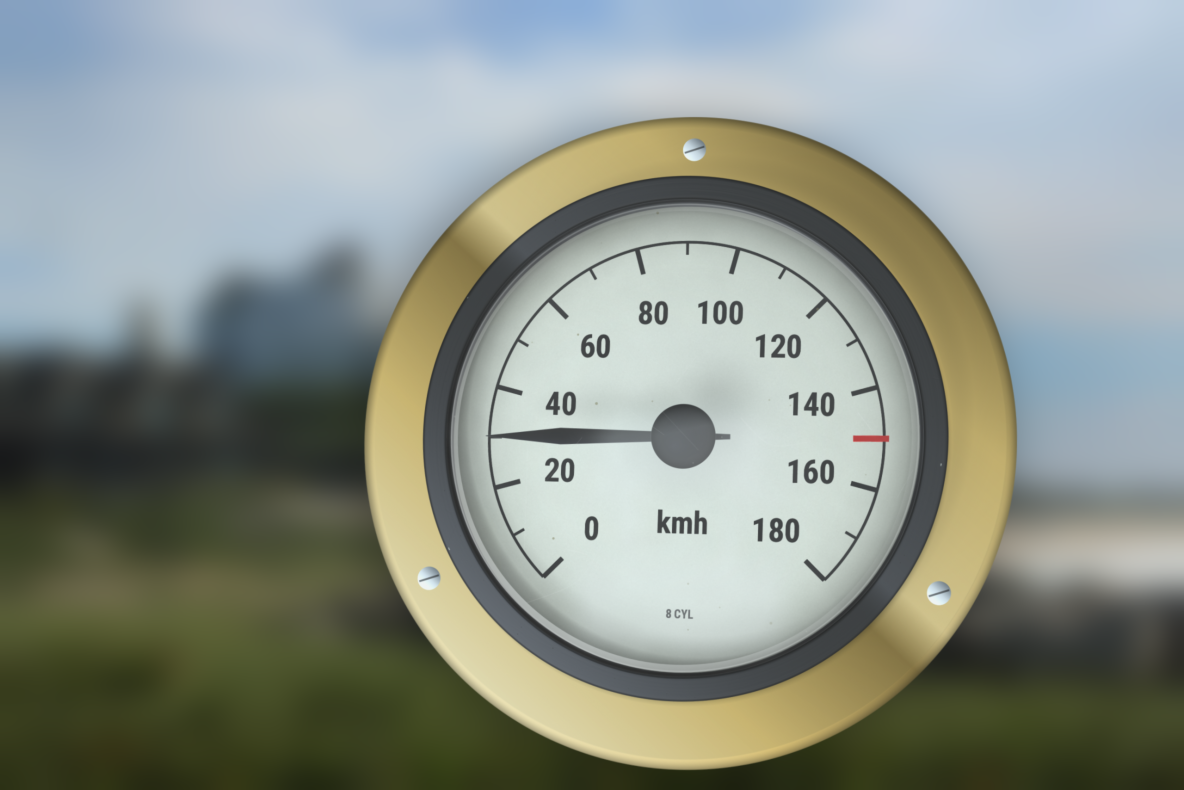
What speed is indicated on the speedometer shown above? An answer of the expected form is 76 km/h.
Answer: 30 km/h
